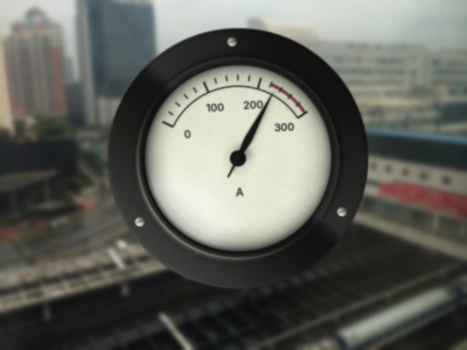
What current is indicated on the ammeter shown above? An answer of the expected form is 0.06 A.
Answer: 230 A
